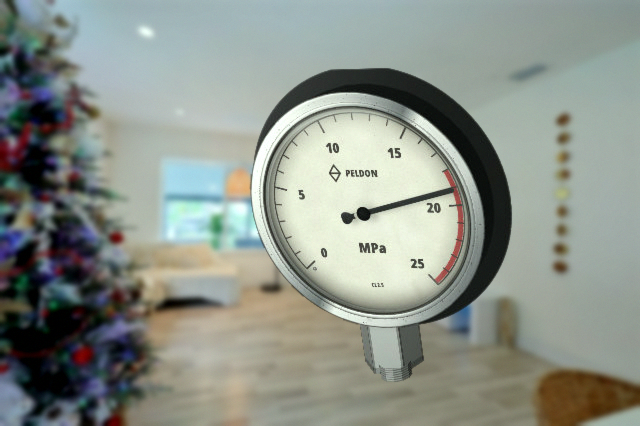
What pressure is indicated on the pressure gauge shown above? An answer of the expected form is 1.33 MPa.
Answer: 19 MPa
